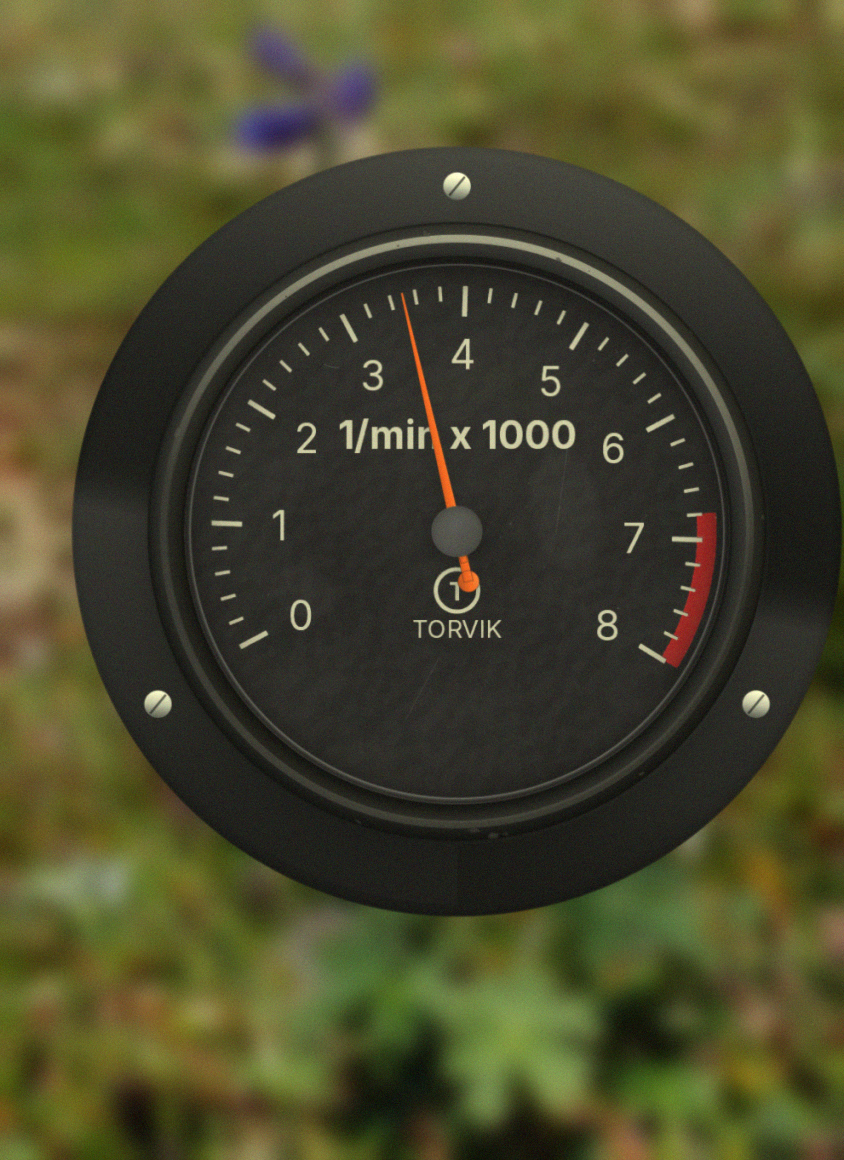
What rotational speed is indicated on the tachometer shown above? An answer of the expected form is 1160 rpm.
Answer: 3500 rpm
